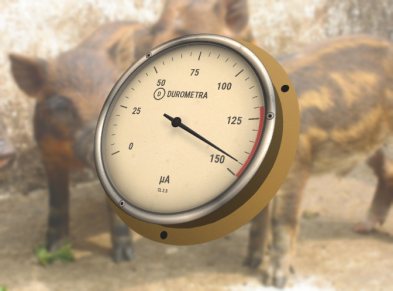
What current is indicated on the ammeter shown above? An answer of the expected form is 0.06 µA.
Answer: 145 µA
